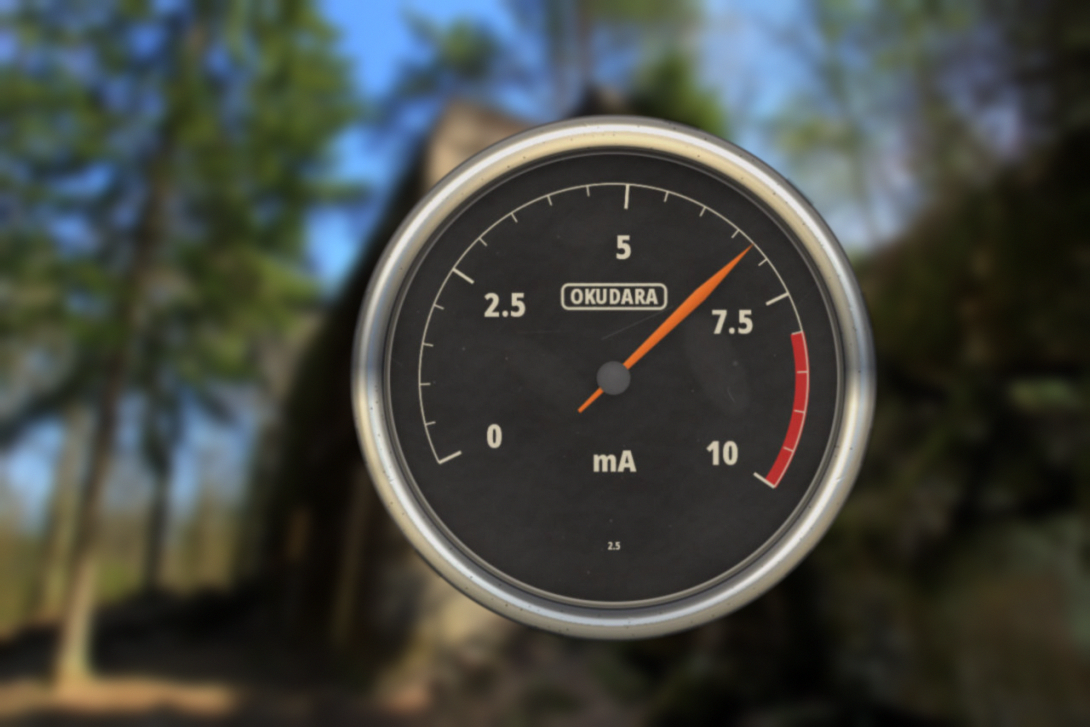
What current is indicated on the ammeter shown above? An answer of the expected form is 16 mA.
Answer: 6.75 mA
